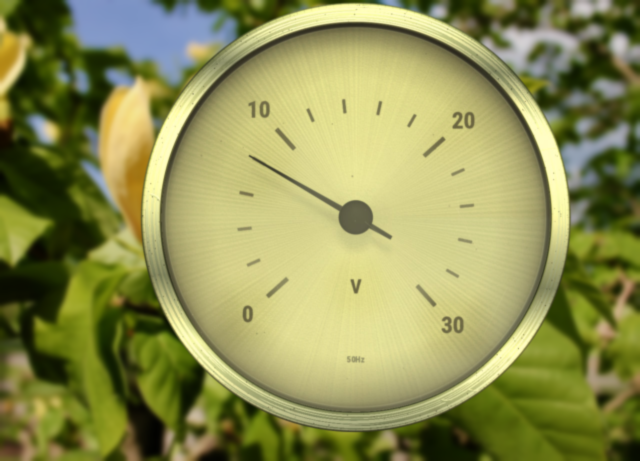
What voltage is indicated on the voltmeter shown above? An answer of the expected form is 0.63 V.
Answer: 8 V
